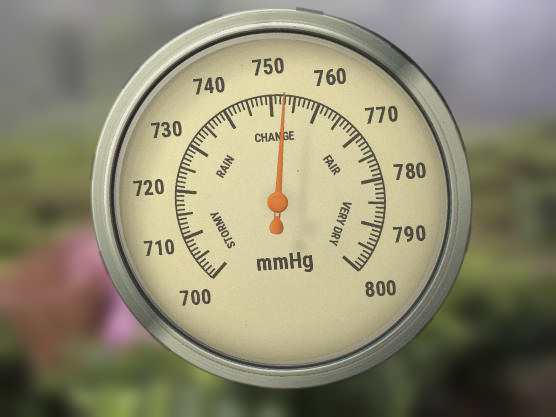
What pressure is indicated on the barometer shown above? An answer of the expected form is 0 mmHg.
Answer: 753 mmHg
